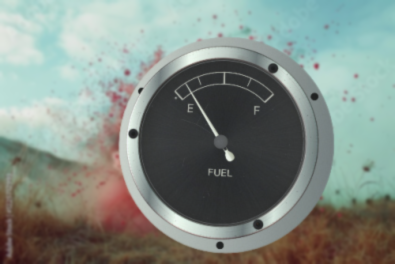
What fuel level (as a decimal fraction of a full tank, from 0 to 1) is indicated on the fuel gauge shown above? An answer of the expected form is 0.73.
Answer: 0.125
